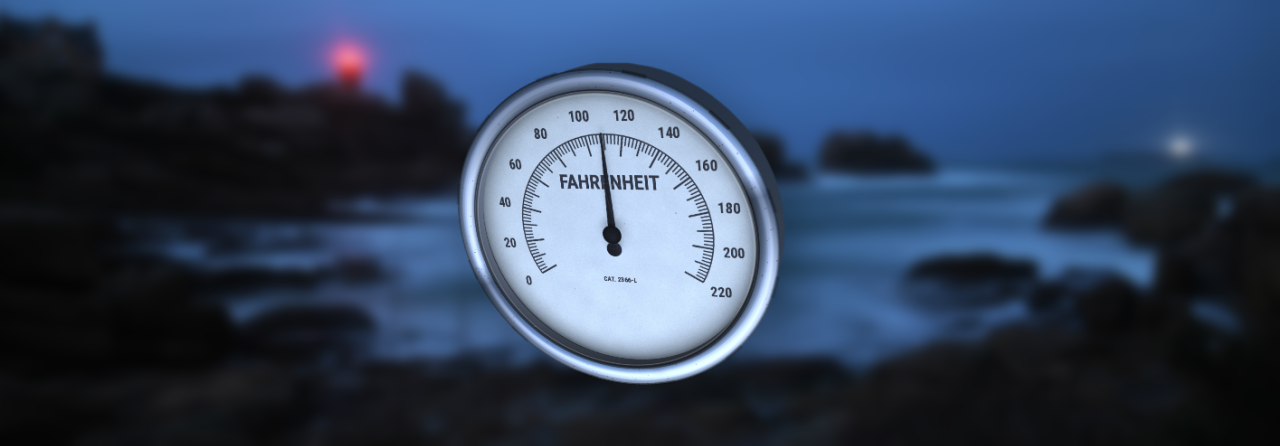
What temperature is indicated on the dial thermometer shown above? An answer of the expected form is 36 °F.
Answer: 110 °F
